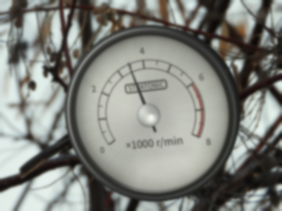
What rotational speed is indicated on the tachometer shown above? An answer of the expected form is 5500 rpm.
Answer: 3500 rpm
